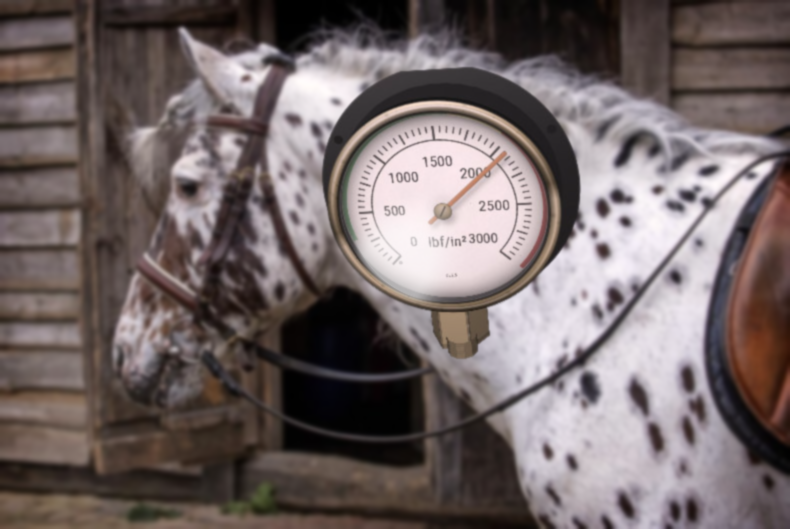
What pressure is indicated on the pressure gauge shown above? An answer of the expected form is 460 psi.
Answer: 2050 psi
